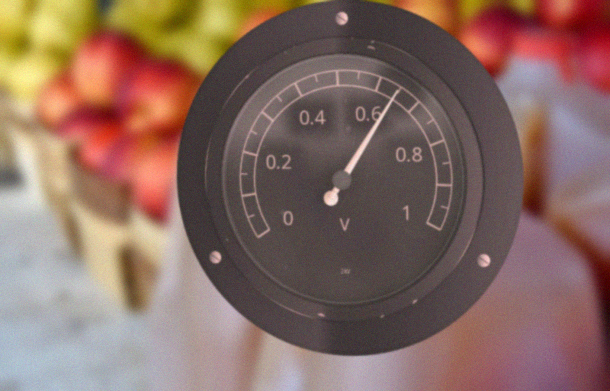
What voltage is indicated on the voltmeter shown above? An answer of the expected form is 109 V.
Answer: 0.65 V
